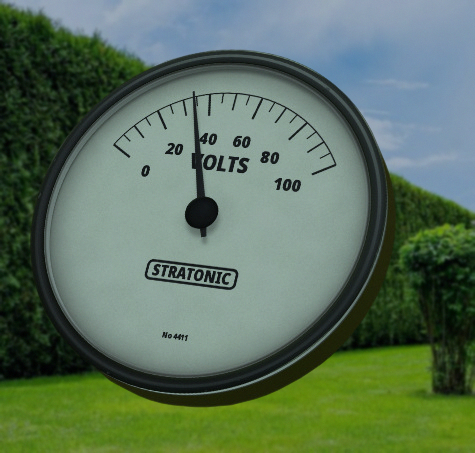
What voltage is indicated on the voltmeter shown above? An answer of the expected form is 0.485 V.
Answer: 35 V
